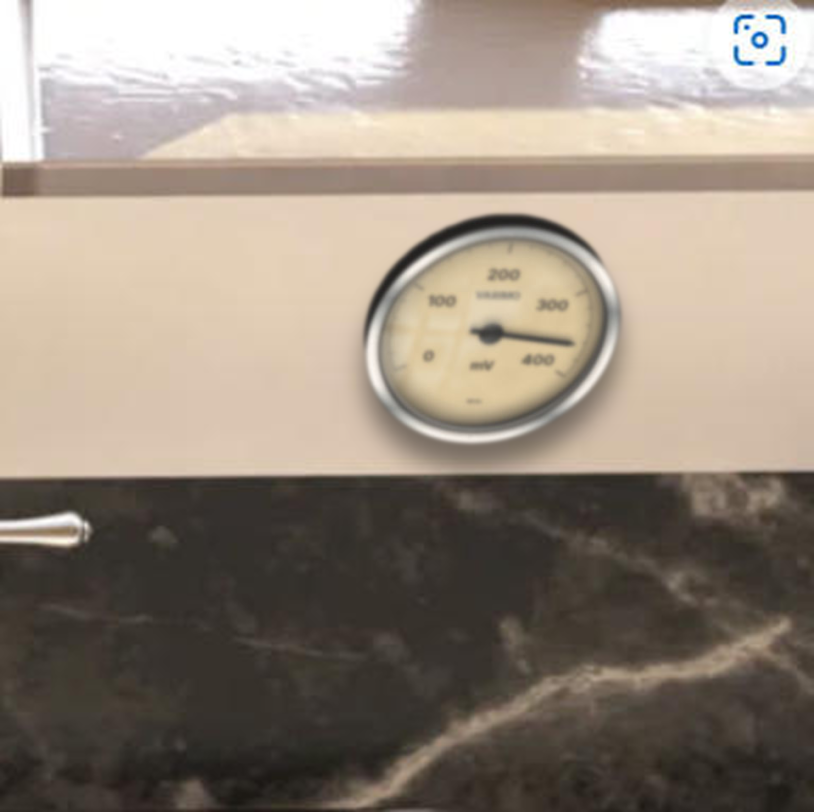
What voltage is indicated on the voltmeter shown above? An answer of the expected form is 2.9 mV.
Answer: 360 mV
